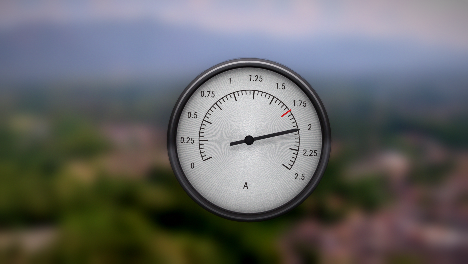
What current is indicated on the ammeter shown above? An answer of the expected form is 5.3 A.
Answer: 2 A
